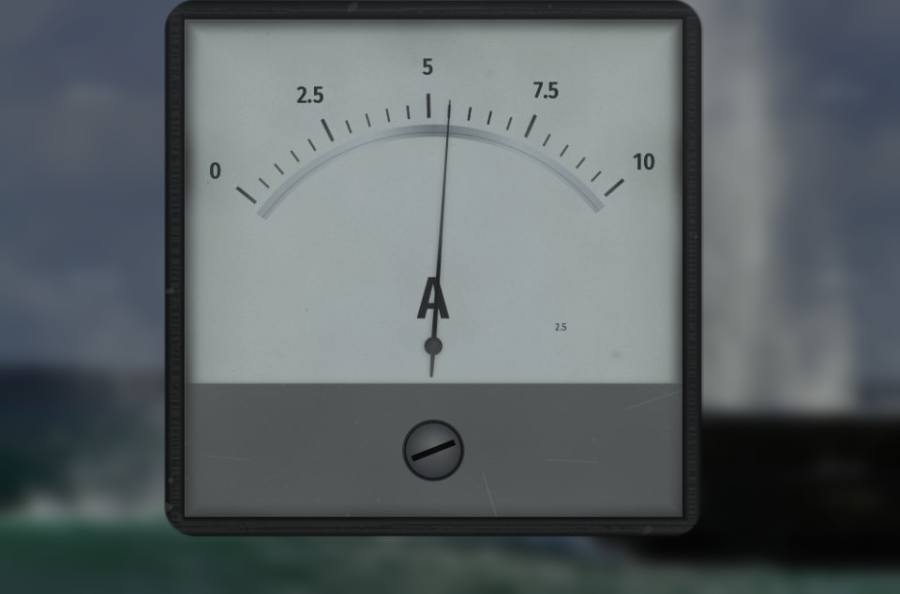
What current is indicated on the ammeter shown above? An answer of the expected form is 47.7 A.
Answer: 5.5 A
